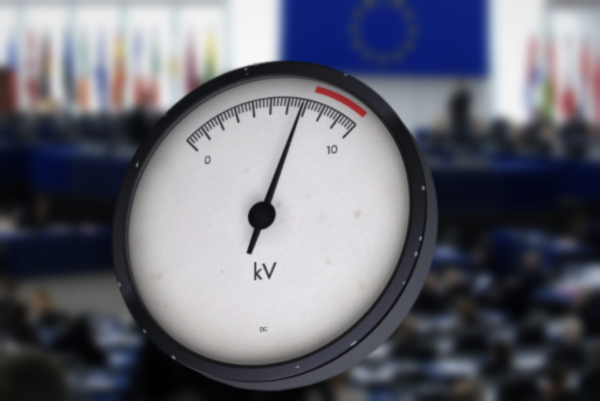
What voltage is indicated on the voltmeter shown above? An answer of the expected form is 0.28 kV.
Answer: 7 kV
